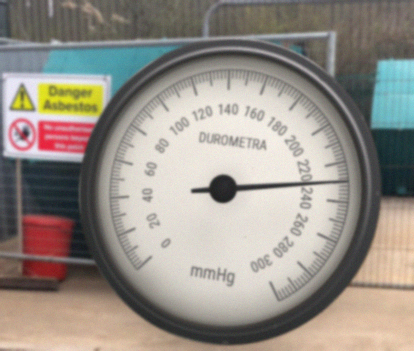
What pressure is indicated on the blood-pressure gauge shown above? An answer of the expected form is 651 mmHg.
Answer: 230 mmHg
